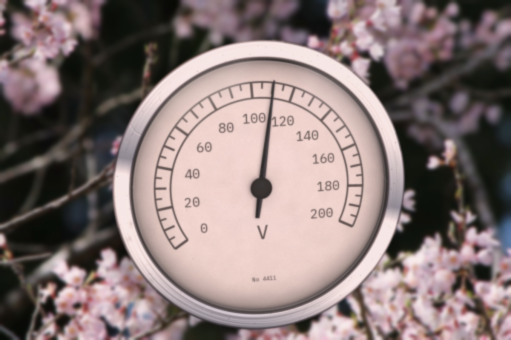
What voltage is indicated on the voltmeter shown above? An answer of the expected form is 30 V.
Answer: 110 V
